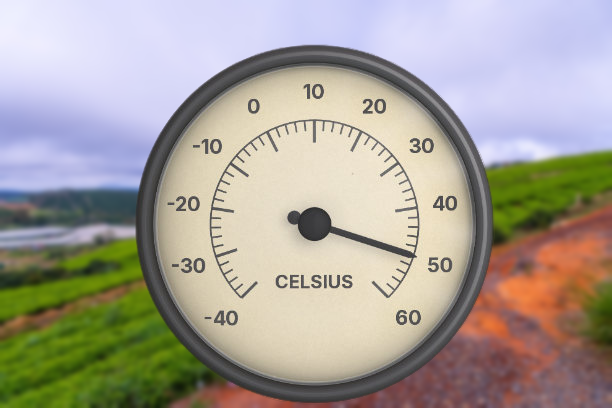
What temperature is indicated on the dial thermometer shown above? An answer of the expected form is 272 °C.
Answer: 50 °C
